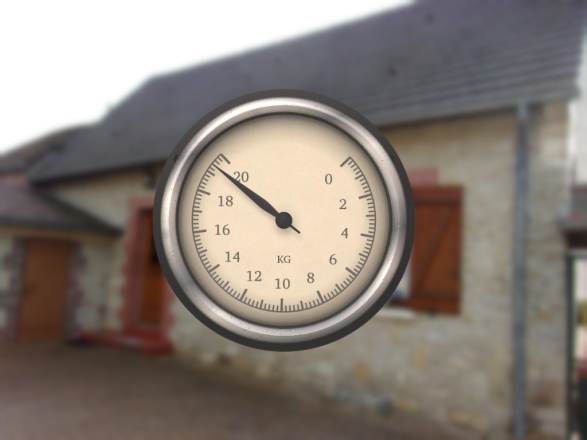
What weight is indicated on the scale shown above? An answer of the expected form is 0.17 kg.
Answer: 19.4 kg
